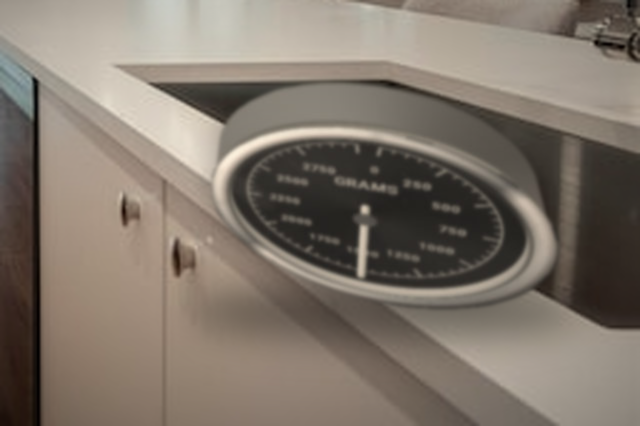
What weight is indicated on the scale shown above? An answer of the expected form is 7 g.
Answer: 1500 g
